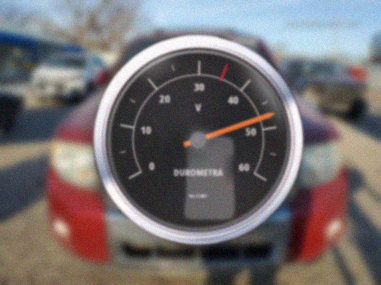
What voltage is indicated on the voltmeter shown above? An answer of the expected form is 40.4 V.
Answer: 47.5 V
